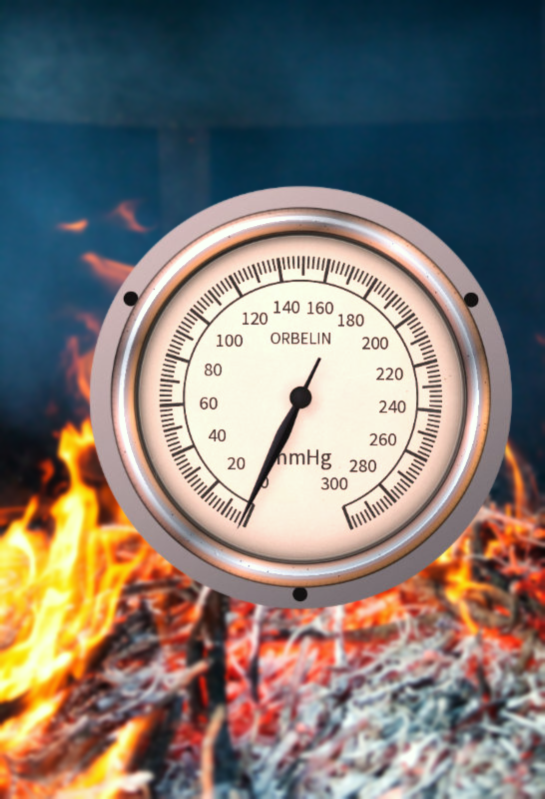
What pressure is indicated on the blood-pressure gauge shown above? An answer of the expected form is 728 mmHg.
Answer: 2 mmHg
